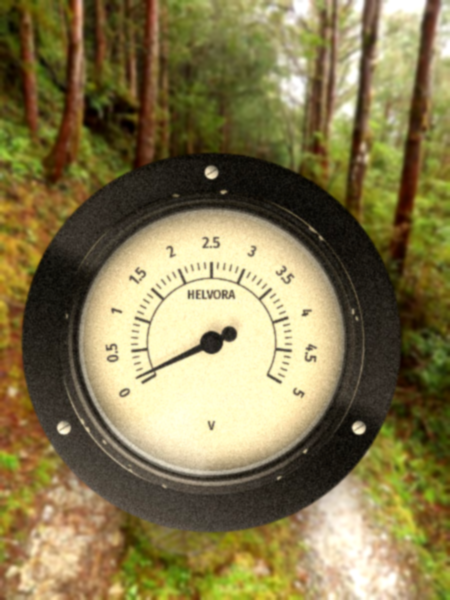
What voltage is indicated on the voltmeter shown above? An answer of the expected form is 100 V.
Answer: 0.1 V
